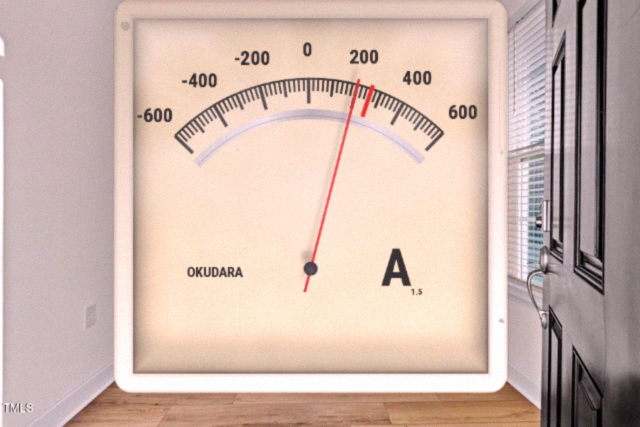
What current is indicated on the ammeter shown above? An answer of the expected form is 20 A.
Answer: 200 A
